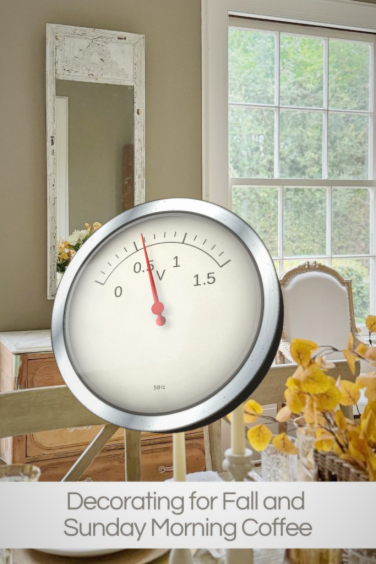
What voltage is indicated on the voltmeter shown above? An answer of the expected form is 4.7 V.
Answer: 0.6 V
